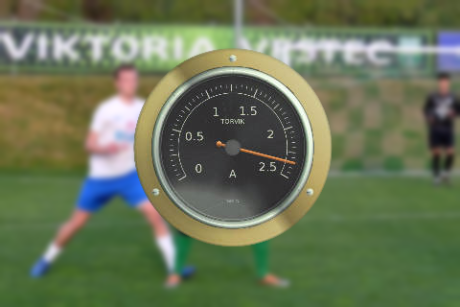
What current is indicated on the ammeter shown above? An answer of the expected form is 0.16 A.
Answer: 2.35 A
